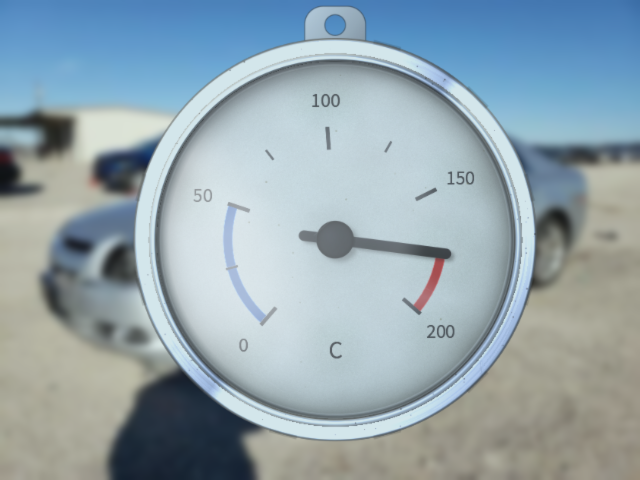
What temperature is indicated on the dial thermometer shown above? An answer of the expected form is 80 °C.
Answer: 175 °C
